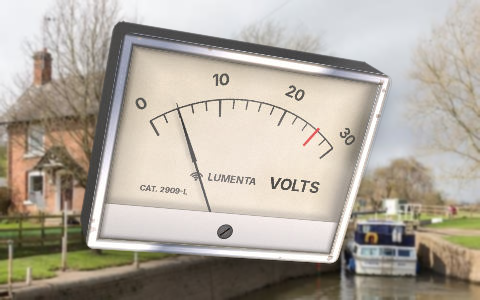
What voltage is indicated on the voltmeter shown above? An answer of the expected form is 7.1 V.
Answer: 4 V
